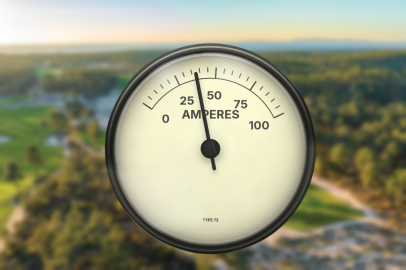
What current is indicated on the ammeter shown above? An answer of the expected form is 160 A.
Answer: 37.5 A
